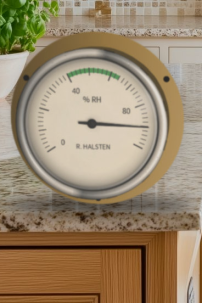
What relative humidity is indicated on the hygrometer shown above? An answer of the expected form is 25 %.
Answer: 90 %
